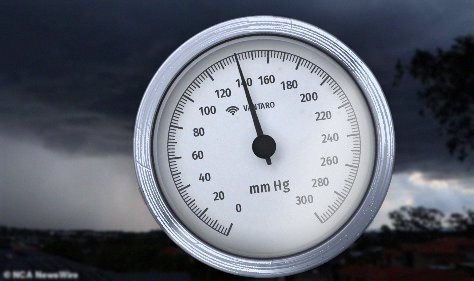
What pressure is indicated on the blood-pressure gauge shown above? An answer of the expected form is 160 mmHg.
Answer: 140 mmHg
